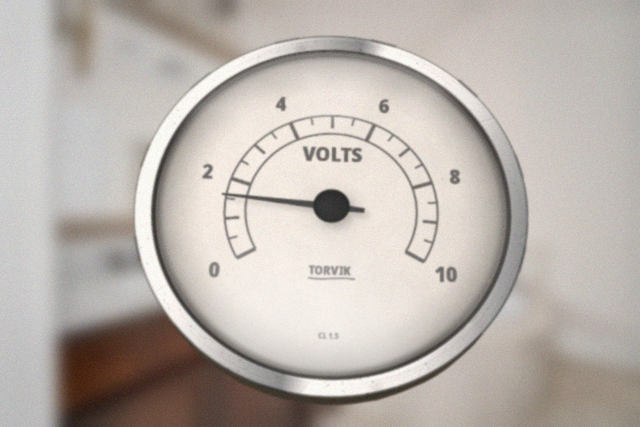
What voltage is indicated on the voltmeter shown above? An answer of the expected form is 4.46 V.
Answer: 1.5 V
